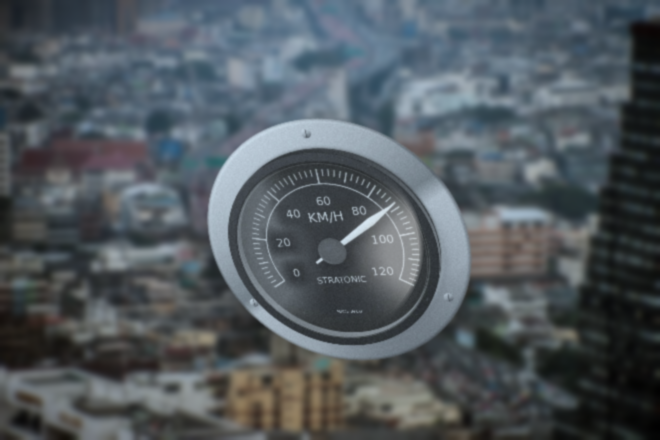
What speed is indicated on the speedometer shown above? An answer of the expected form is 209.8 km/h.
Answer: 88 km/h
